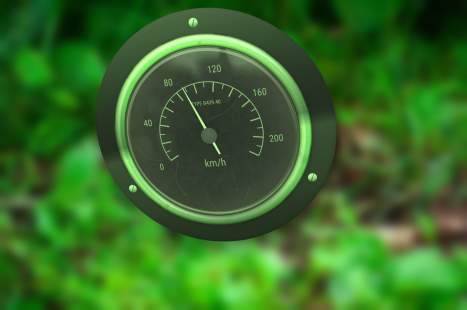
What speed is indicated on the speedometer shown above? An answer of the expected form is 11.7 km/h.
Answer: 90 km/h
